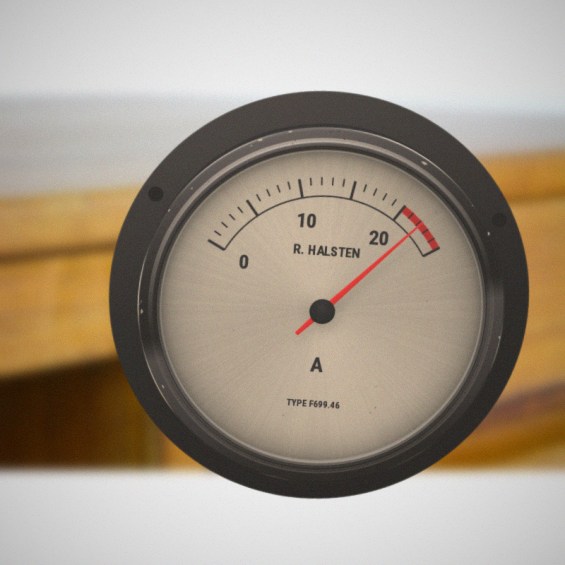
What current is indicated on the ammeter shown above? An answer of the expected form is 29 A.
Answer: 22 A
